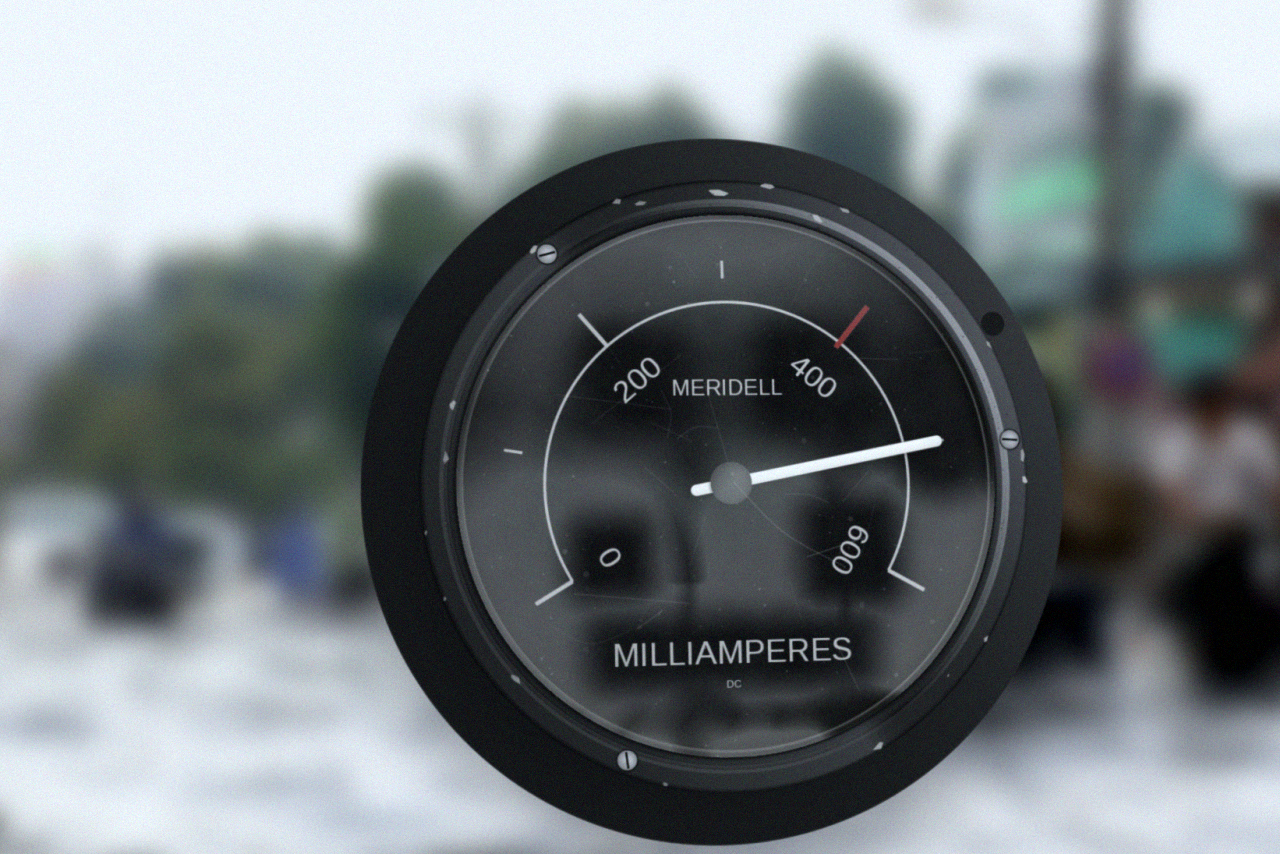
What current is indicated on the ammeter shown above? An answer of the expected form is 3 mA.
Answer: 500 mA
